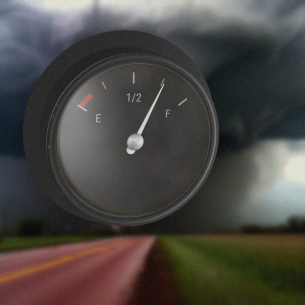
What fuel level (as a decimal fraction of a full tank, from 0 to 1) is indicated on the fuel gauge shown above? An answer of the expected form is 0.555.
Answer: 0.75
